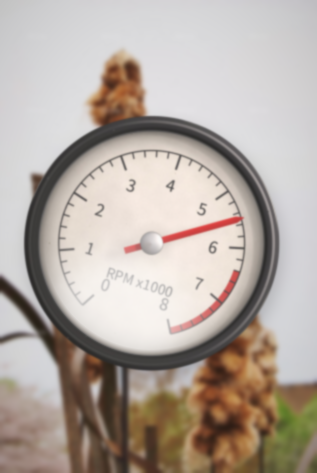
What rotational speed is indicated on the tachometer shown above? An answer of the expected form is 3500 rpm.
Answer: 5500 rpm
